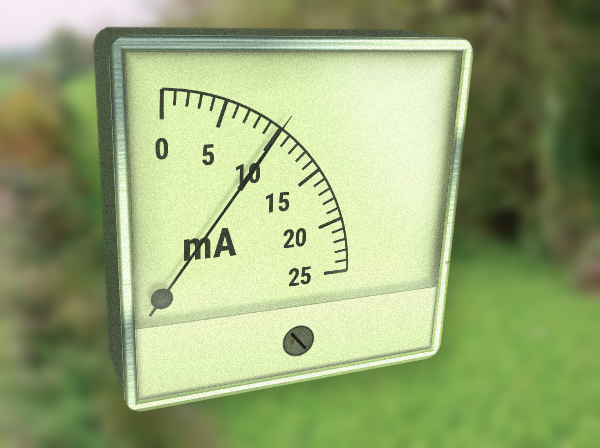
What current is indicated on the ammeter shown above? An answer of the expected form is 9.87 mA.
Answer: 10 mA
